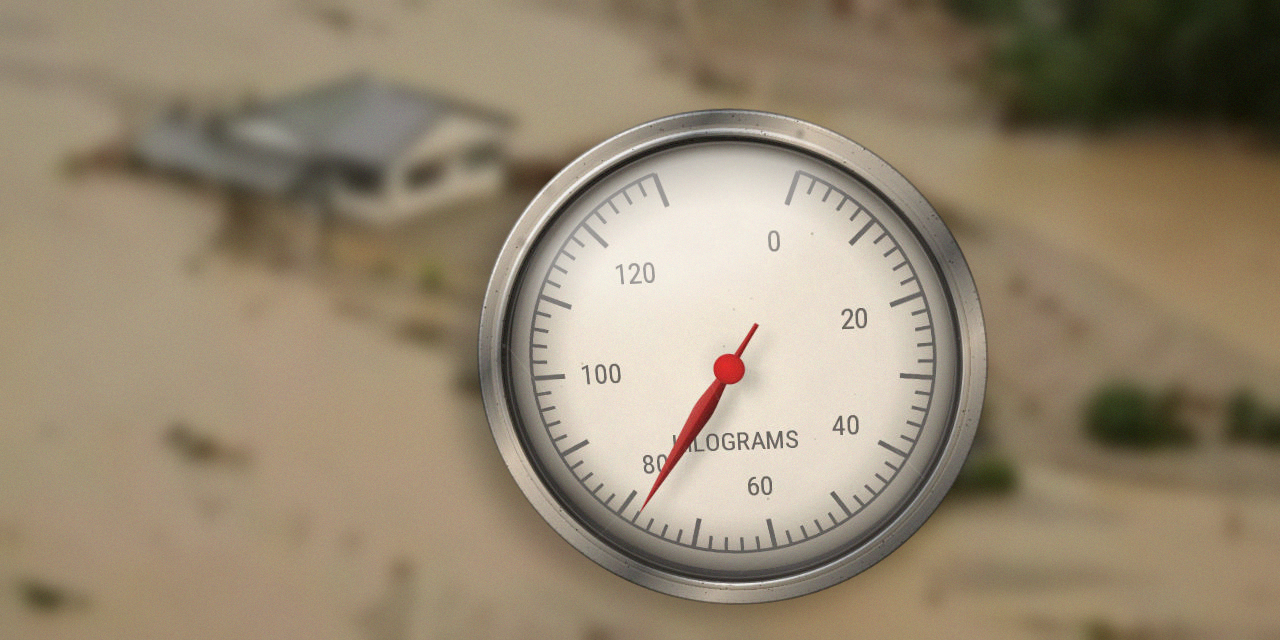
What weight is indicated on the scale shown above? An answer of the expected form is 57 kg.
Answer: 78 kg
